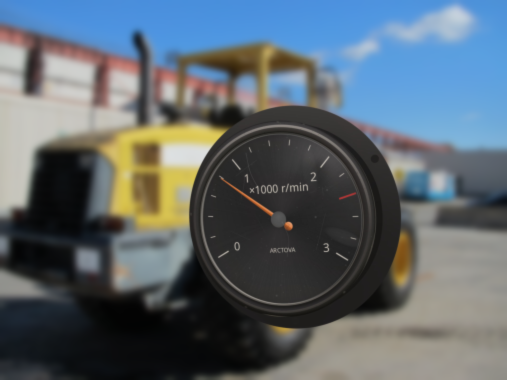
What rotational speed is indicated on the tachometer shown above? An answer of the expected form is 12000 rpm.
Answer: 800 rpm
